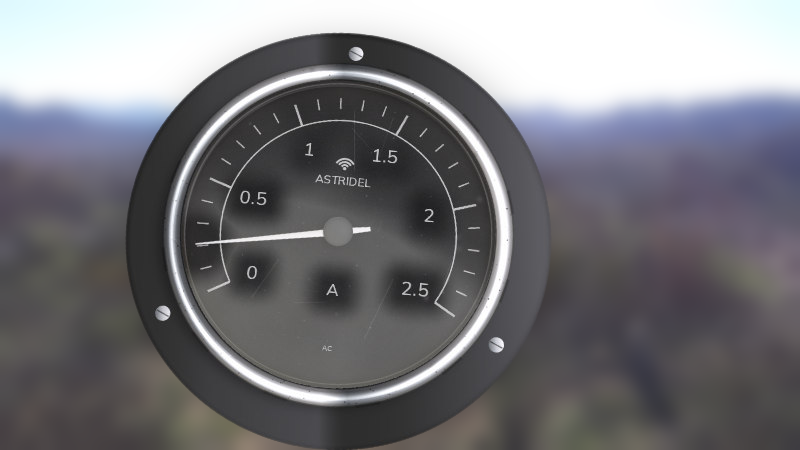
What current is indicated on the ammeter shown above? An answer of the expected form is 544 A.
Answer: 0.2 A
